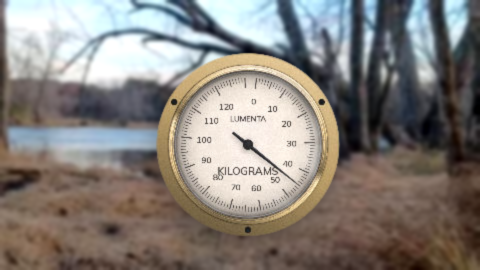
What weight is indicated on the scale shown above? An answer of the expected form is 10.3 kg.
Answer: 45 kg
